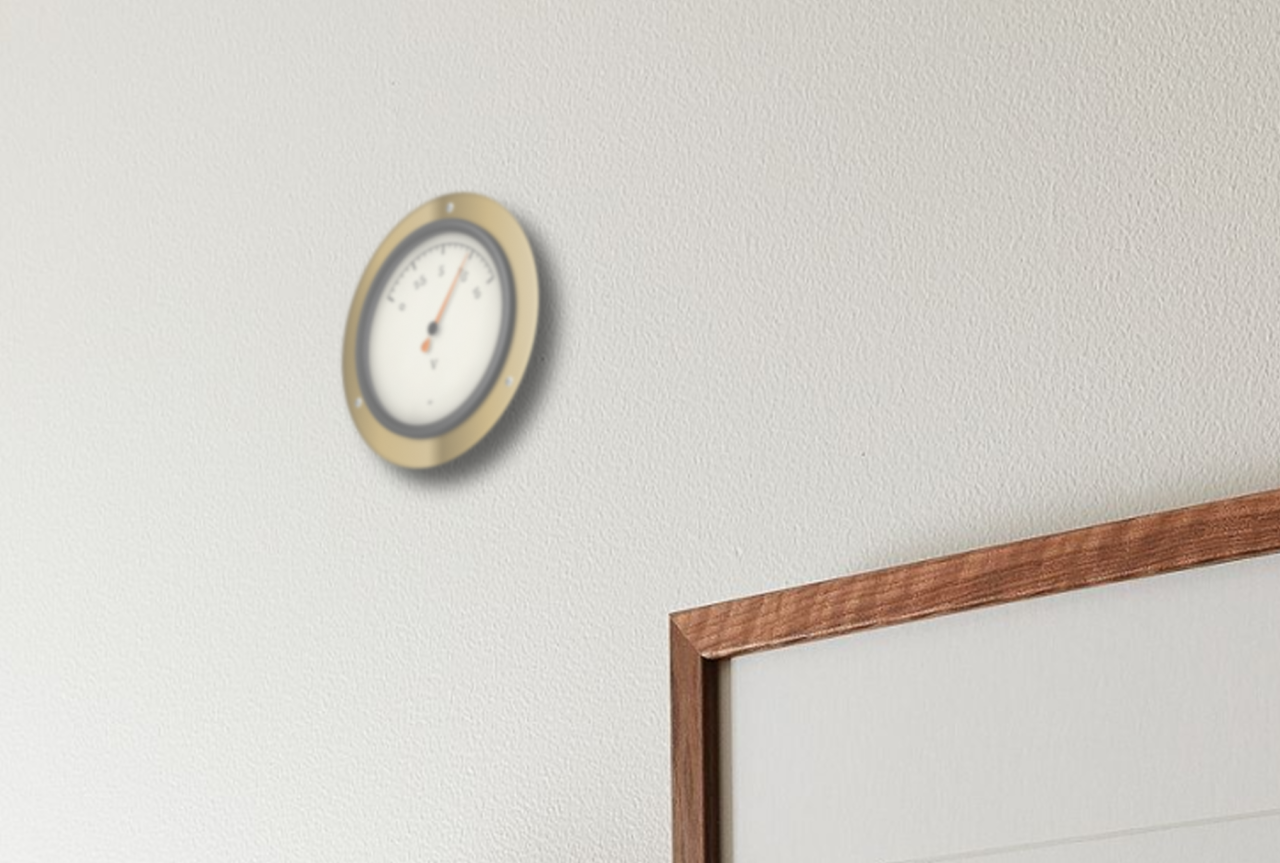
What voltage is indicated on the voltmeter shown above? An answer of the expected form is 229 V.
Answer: 7.5 V
